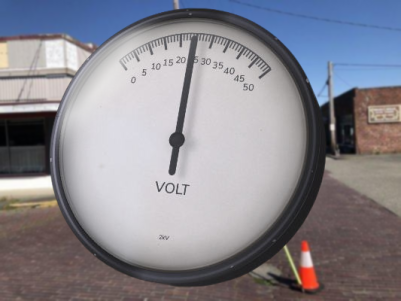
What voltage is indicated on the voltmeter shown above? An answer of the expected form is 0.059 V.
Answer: 25 V
